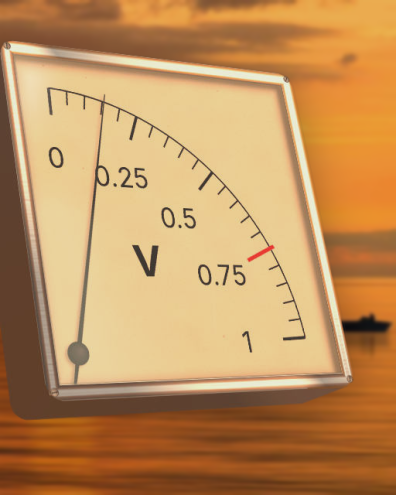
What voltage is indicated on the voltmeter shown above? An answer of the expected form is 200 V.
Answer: 0.15 V
